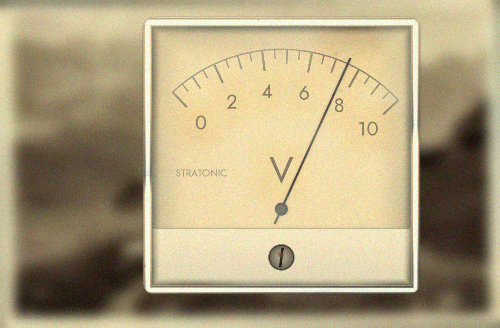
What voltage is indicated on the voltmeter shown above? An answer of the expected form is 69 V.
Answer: 7.5 V
